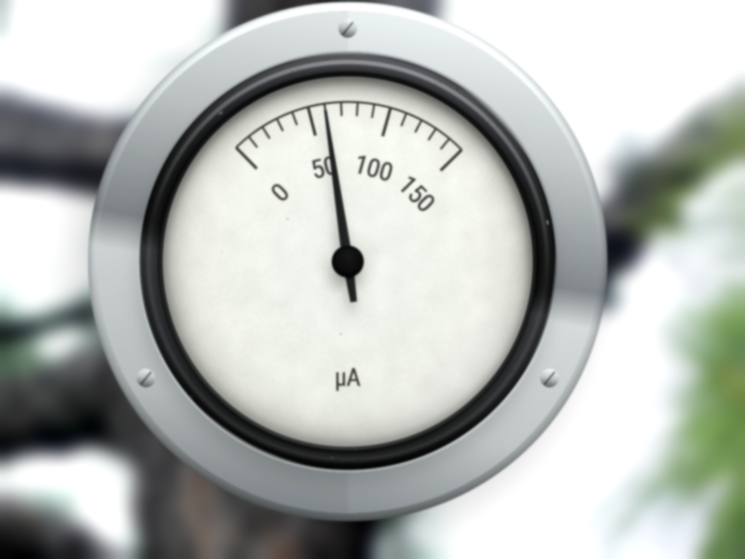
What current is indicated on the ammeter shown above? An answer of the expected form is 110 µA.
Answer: 60 µA
